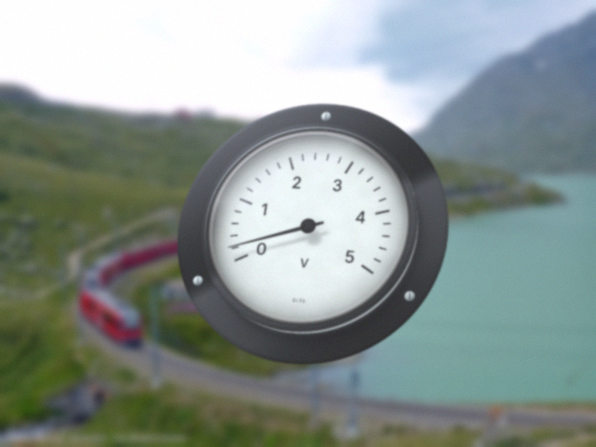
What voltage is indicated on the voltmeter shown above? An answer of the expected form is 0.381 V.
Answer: 0.2 V
